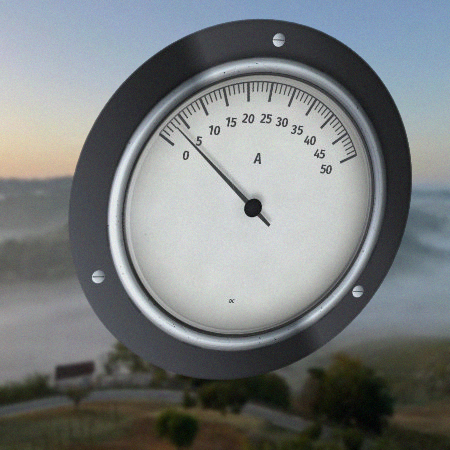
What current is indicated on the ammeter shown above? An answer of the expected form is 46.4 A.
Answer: 3 A
